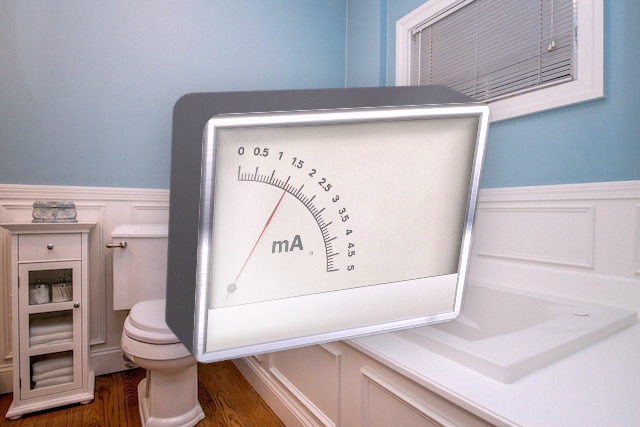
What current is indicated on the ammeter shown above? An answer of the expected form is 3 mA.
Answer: 1.5 mA
